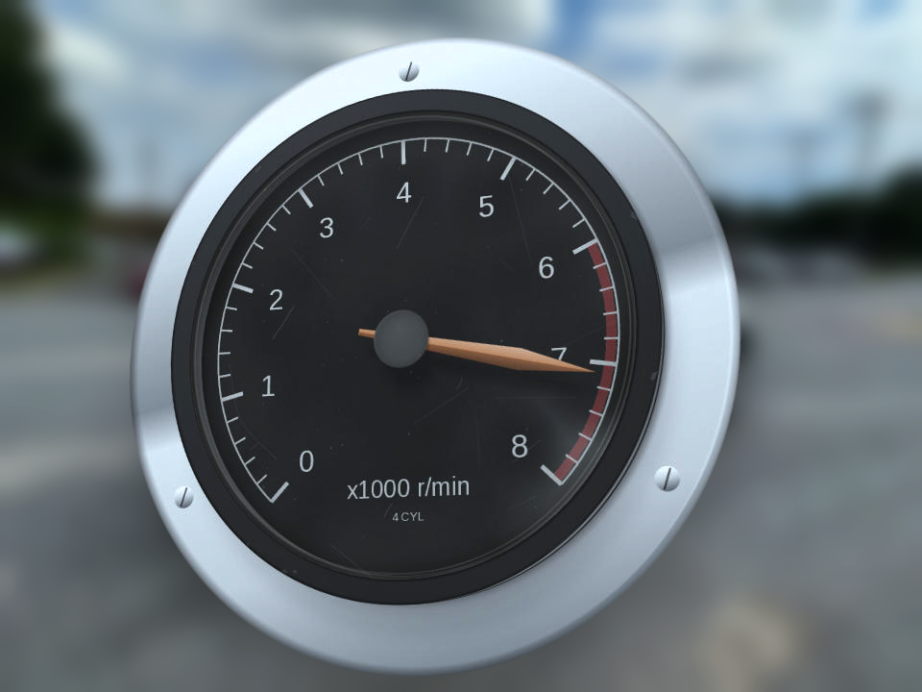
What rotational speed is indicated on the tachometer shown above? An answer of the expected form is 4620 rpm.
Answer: 7100 rpm
